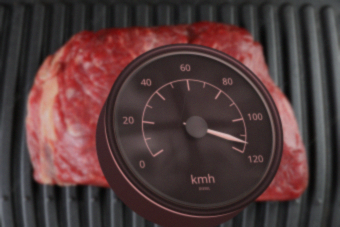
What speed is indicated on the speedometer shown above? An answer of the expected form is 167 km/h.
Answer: 115 km/h
